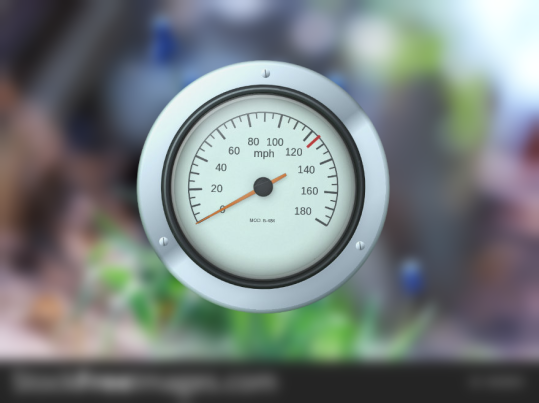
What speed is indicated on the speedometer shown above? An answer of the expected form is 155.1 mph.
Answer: 0 mph
